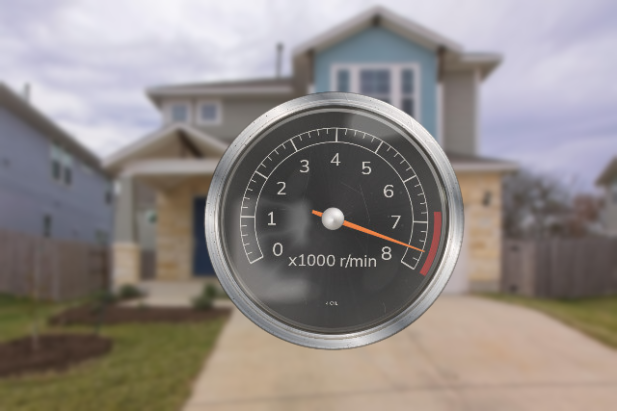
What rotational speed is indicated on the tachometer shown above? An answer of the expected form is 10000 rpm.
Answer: 7600 rpm
